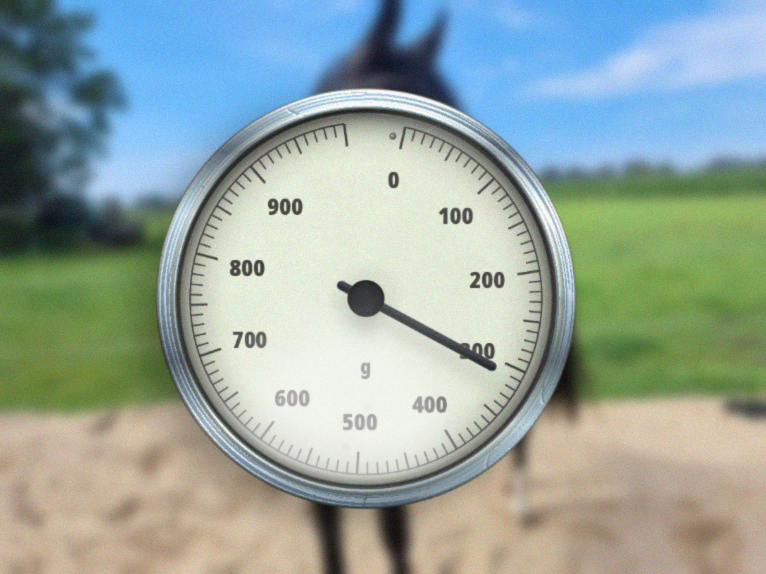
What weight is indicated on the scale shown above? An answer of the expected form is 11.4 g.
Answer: 310 g
